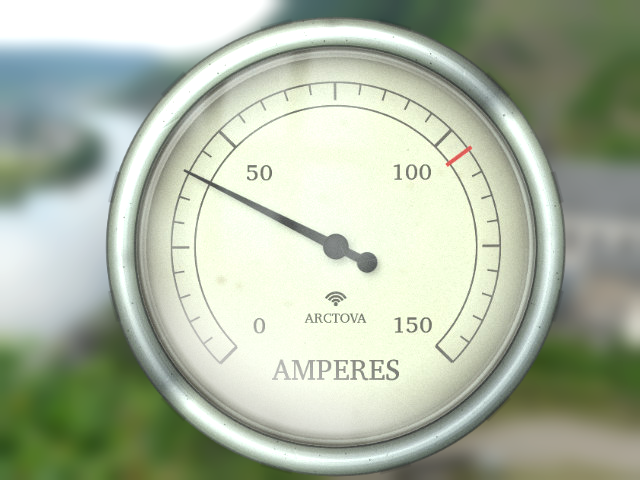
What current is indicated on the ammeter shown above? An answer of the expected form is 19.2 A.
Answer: 40 A
